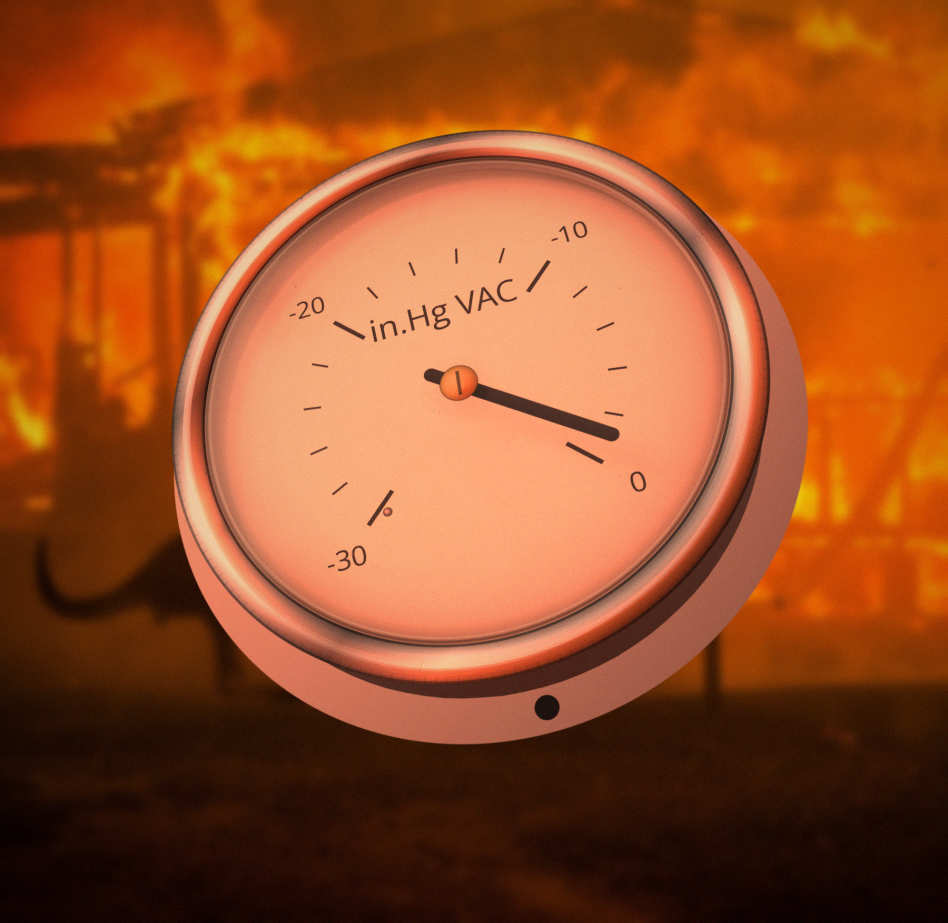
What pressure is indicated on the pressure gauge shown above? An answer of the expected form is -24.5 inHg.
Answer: -1 inHg
